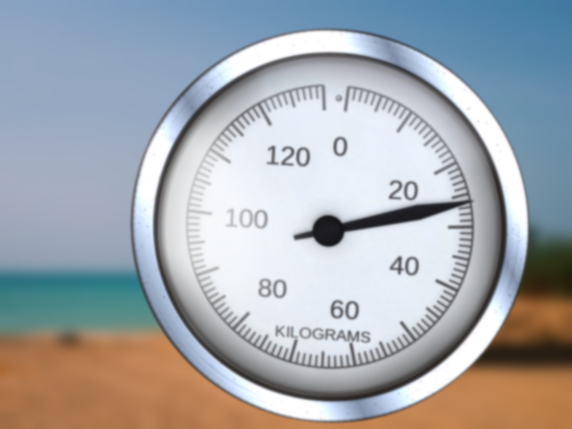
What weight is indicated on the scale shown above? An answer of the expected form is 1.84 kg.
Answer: 26 kg
